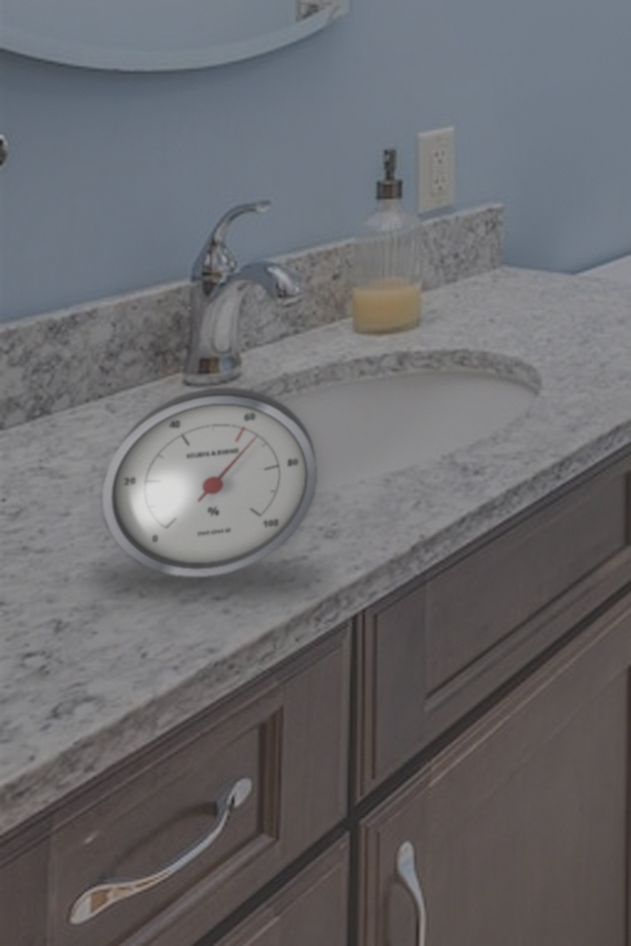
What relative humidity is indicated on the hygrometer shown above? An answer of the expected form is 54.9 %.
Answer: 65 %
